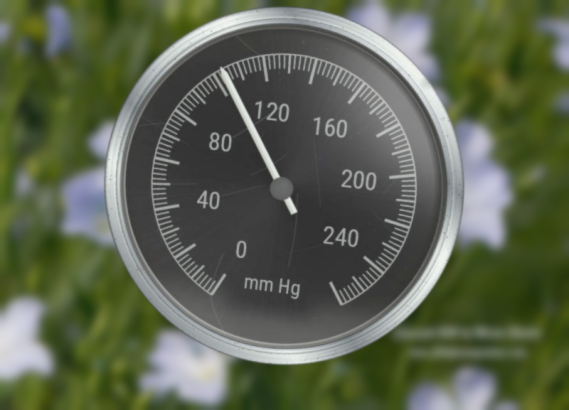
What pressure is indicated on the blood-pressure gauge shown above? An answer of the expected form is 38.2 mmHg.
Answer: 104 mmHg
